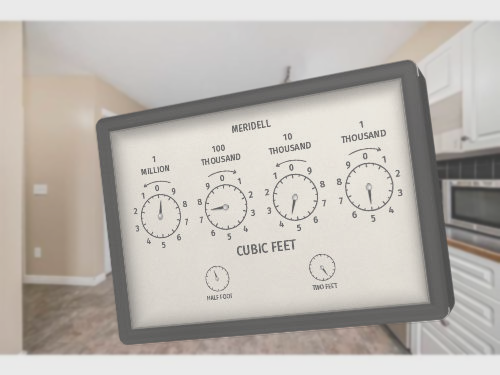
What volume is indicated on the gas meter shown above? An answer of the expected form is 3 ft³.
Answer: 974500 ft³
